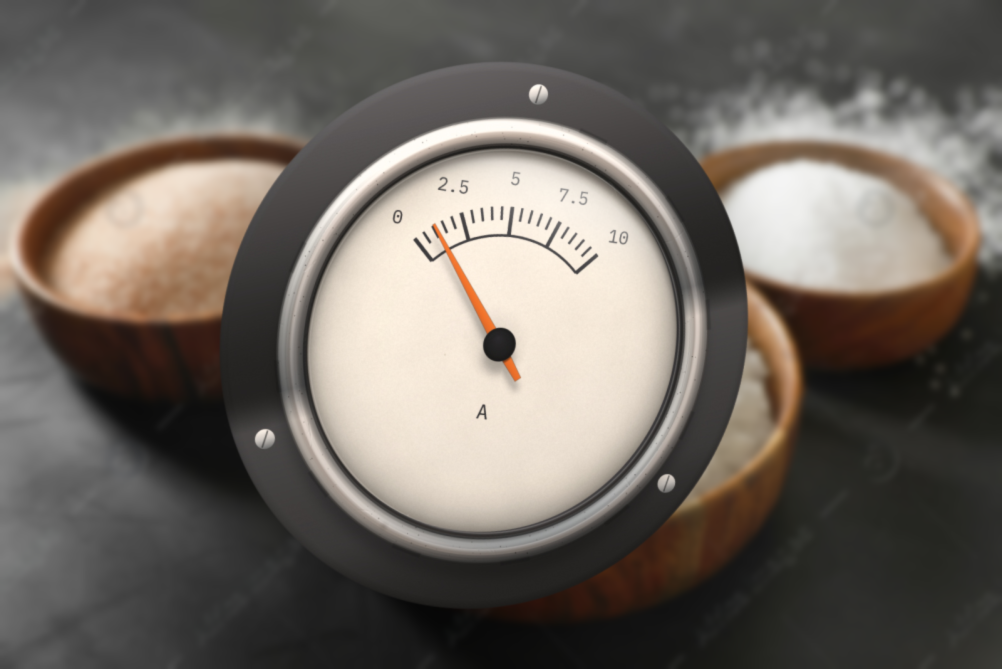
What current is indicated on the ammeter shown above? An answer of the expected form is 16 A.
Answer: 1 A
